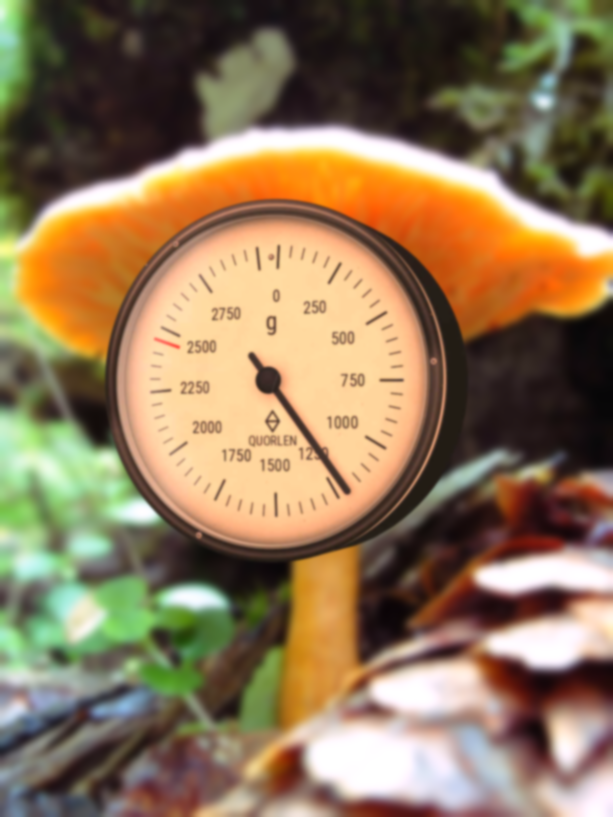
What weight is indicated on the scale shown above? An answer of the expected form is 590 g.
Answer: 1200 g
